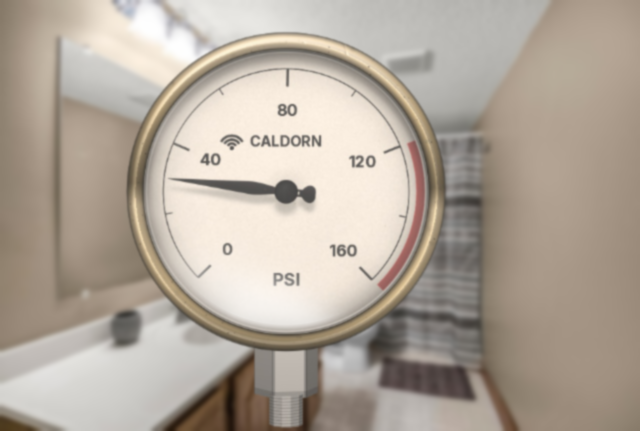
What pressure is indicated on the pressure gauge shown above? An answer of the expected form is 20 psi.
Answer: 30 psi
